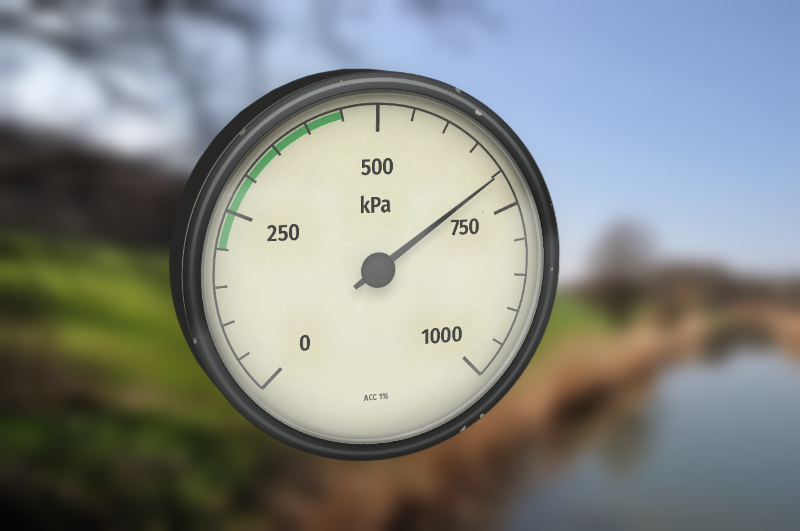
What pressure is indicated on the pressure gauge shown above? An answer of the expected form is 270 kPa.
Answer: 700 kPa
